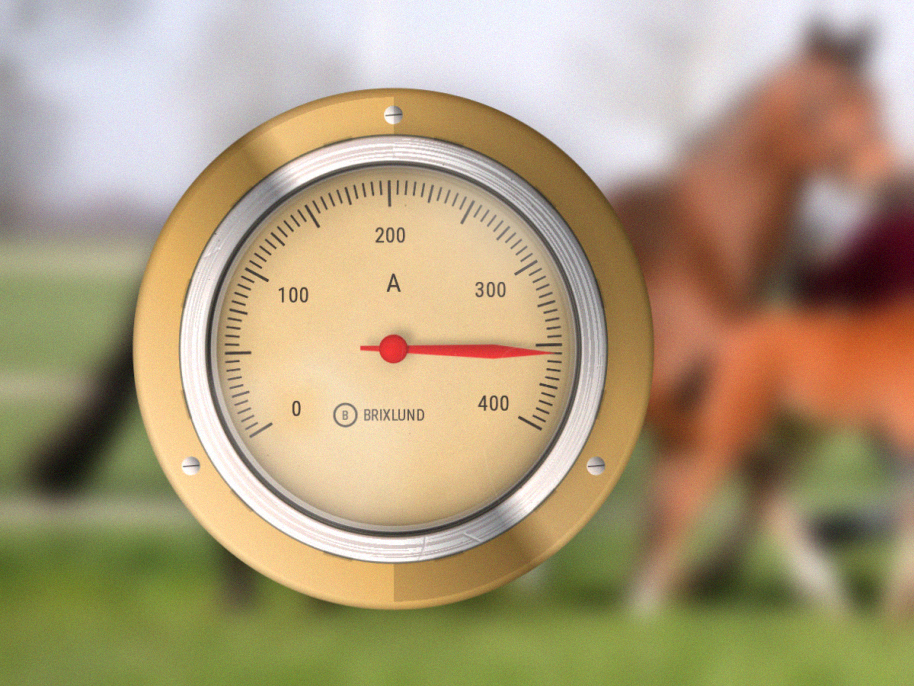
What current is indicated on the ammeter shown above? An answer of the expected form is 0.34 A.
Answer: 355 A
